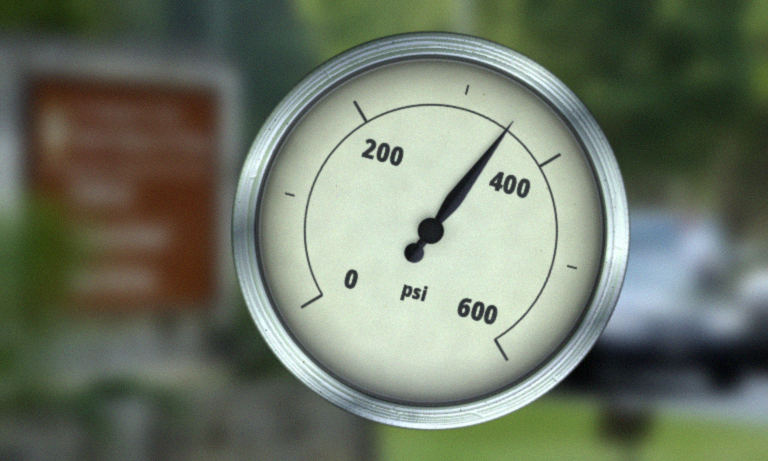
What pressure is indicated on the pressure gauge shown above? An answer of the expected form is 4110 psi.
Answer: 350 psi
